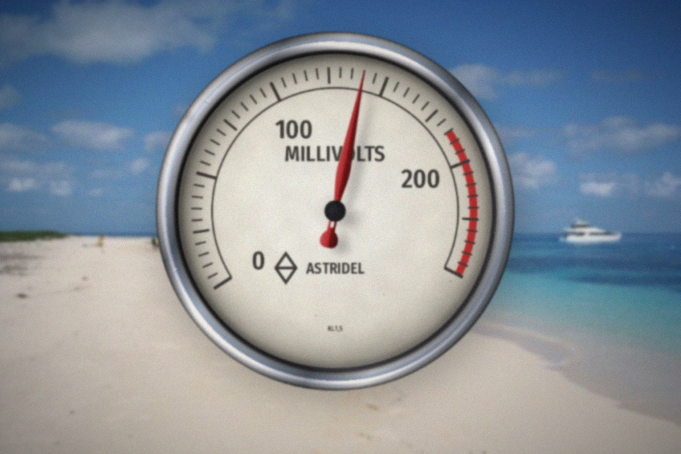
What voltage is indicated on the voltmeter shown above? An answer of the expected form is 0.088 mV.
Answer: 140 mV
